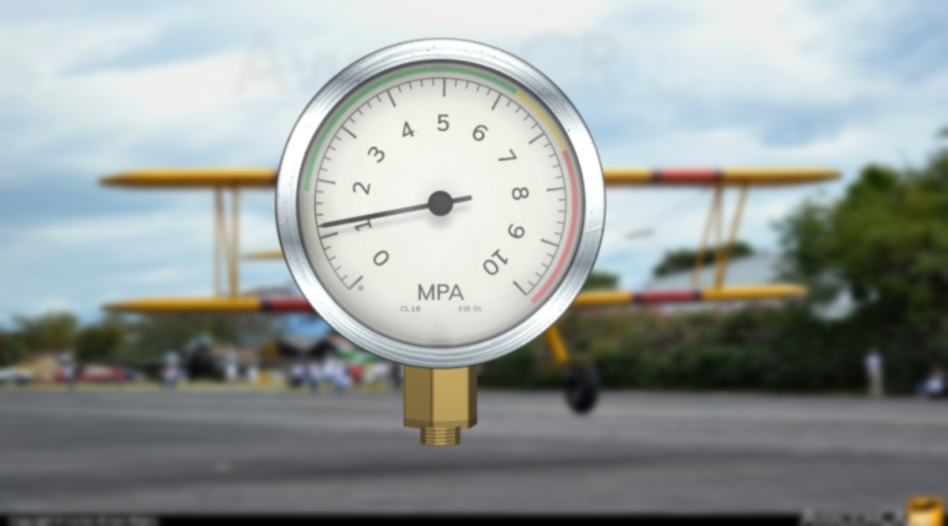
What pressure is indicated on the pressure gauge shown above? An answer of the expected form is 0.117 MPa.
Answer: 1.2 MPa
